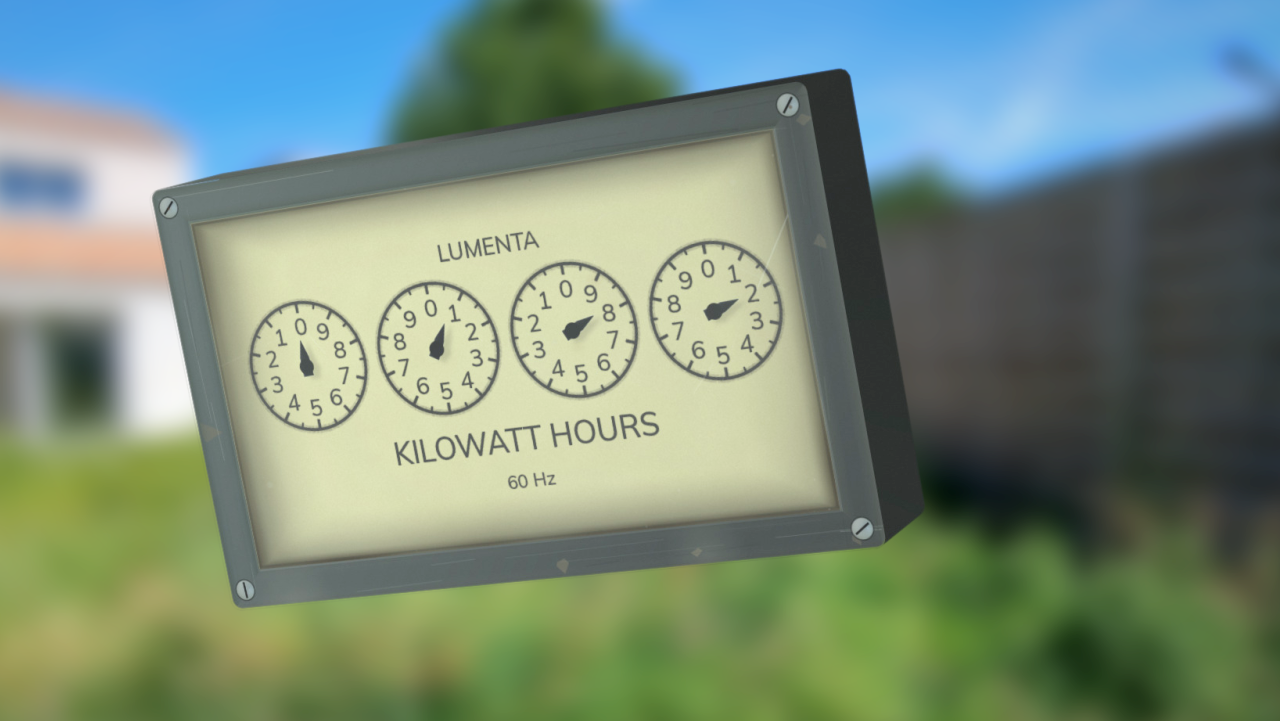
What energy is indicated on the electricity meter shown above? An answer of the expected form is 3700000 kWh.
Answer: 82 kWh
